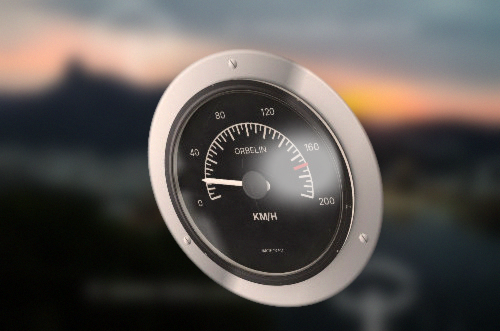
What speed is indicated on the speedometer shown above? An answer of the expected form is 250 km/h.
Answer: 20 km/h
